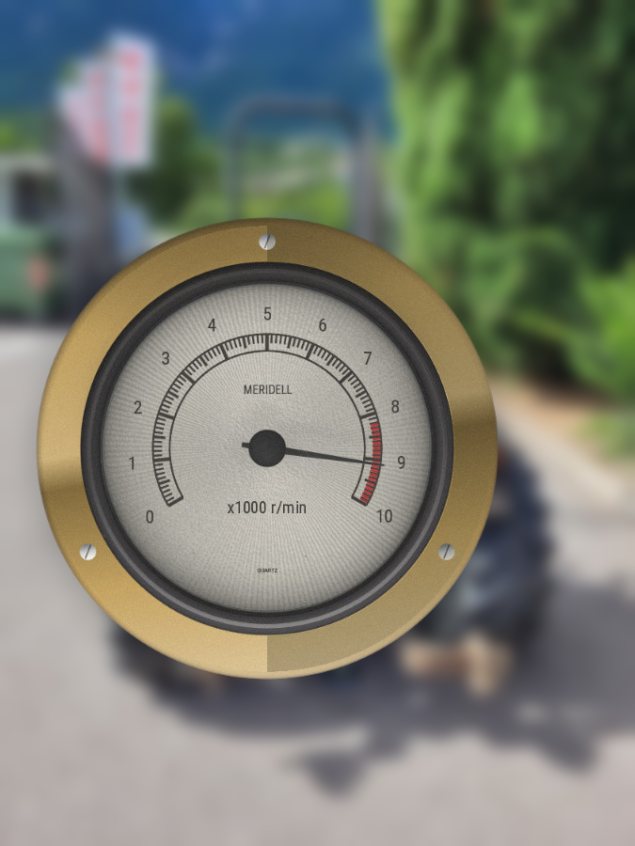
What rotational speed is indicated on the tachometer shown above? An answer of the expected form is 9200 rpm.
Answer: 9100 rpm
